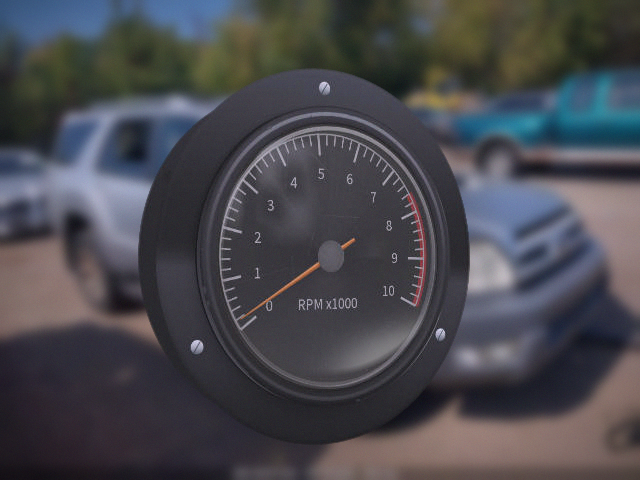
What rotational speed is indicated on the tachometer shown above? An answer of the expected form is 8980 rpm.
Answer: 200 rpm
